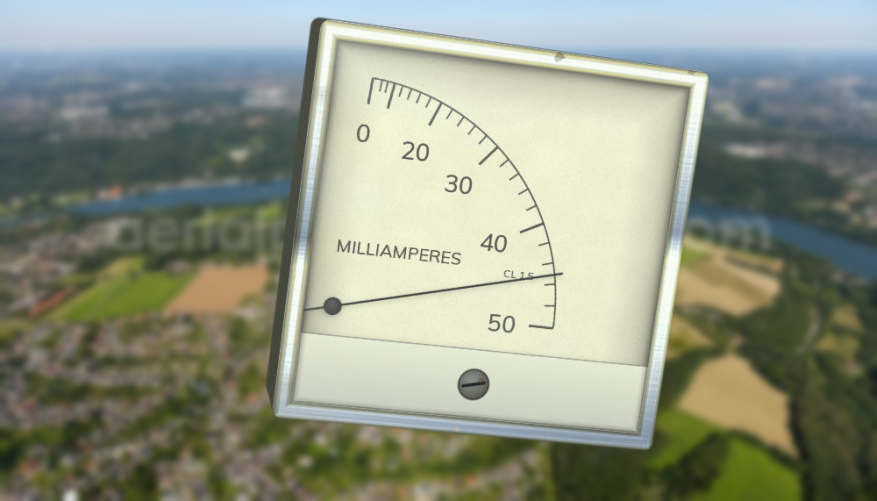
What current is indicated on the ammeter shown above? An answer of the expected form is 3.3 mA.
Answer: 45 mA
